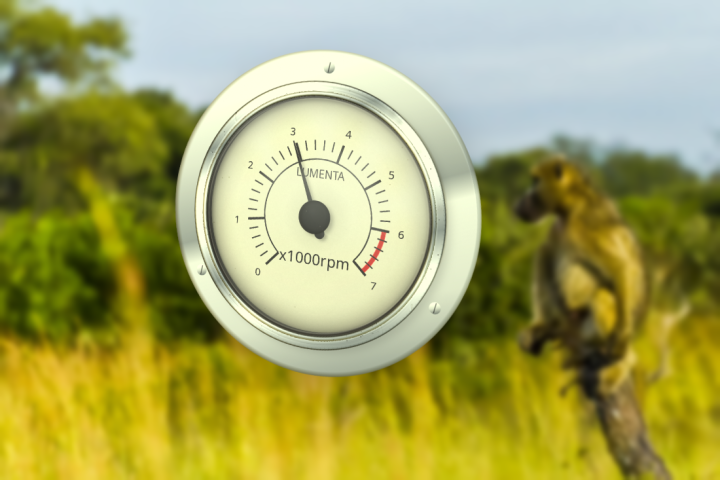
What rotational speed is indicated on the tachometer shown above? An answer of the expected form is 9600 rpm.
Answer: 3000 rpm
